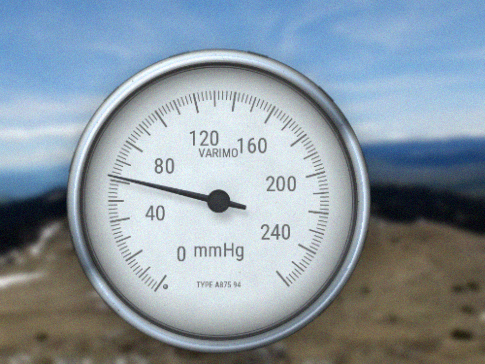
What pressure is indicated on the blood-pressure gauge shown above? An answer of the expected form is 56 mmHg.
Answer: 62 mmHg
